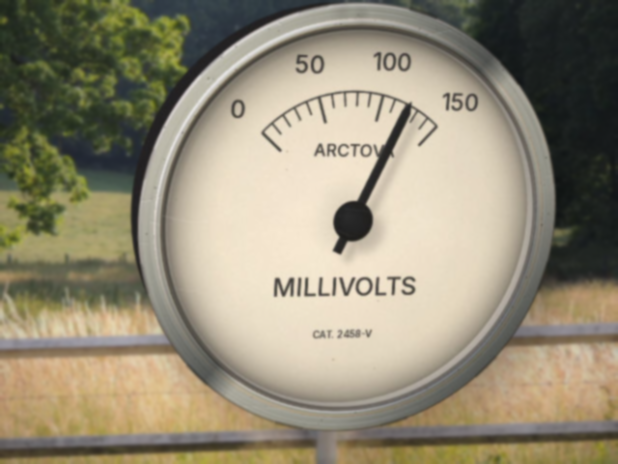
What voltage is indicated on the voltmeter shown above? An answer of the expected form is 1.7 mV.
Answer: 120 mV
